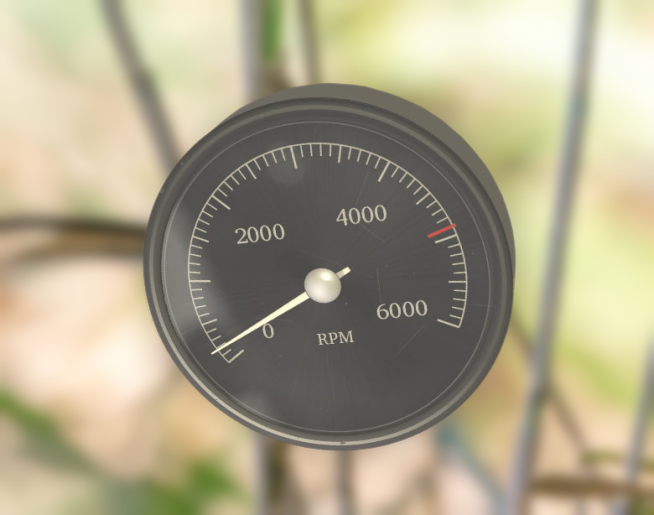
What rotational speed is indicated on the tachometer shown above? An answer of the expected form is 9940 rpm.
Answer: 200 rpm
